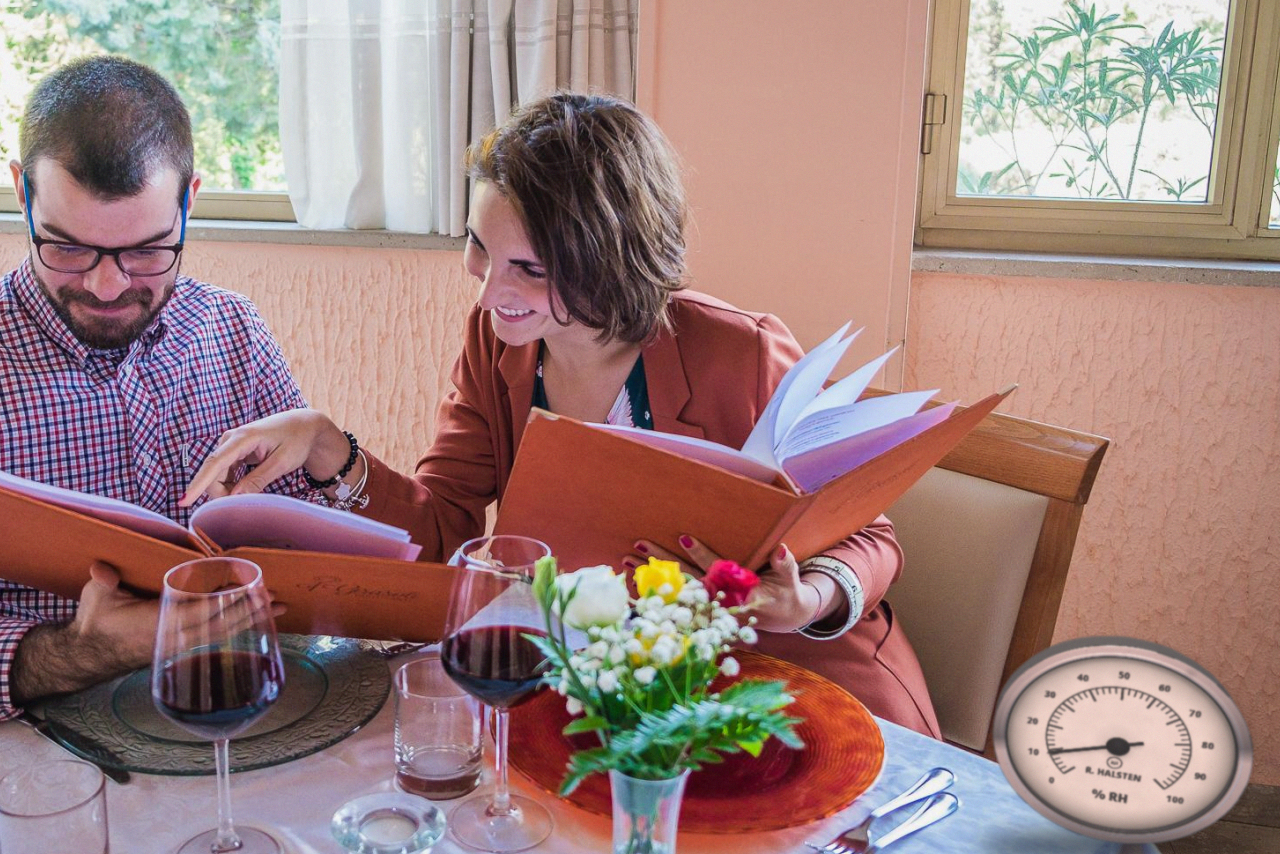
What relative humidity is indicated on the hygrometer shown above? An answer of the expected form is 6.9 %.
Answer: 10 %
